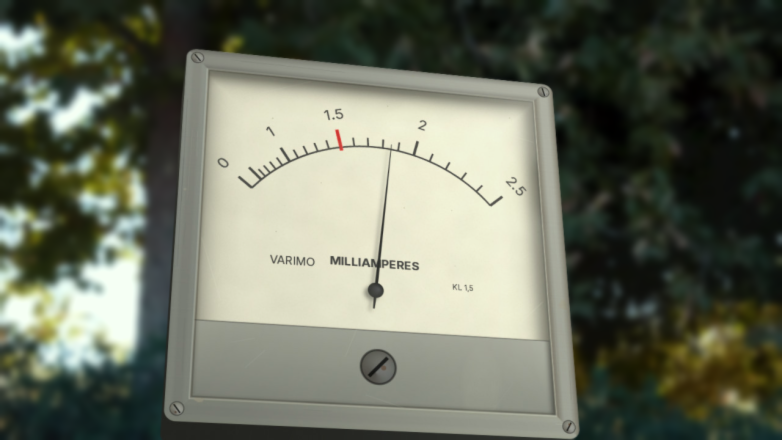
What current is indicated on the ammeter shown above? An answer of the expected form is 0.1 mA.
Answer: 1.85 mA
